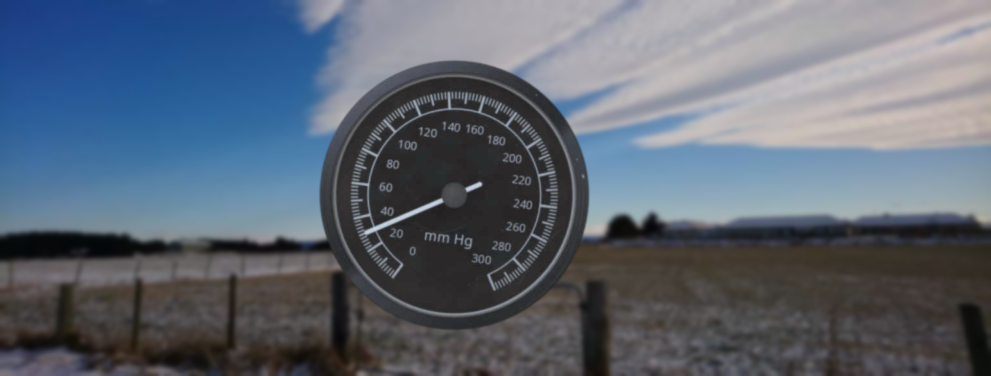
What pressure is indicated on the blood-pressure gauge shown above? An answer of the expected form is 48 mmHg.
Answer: 30 mmHg
